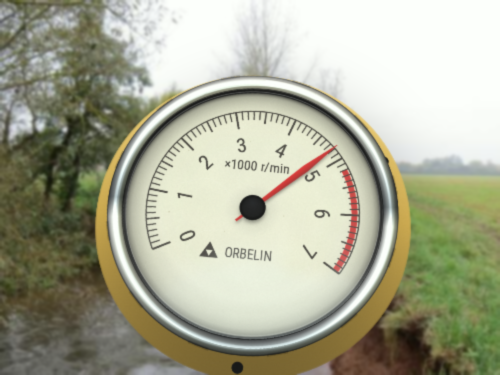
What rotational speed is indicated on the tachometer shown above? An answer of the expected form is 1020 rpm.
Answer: 4800 rpm
